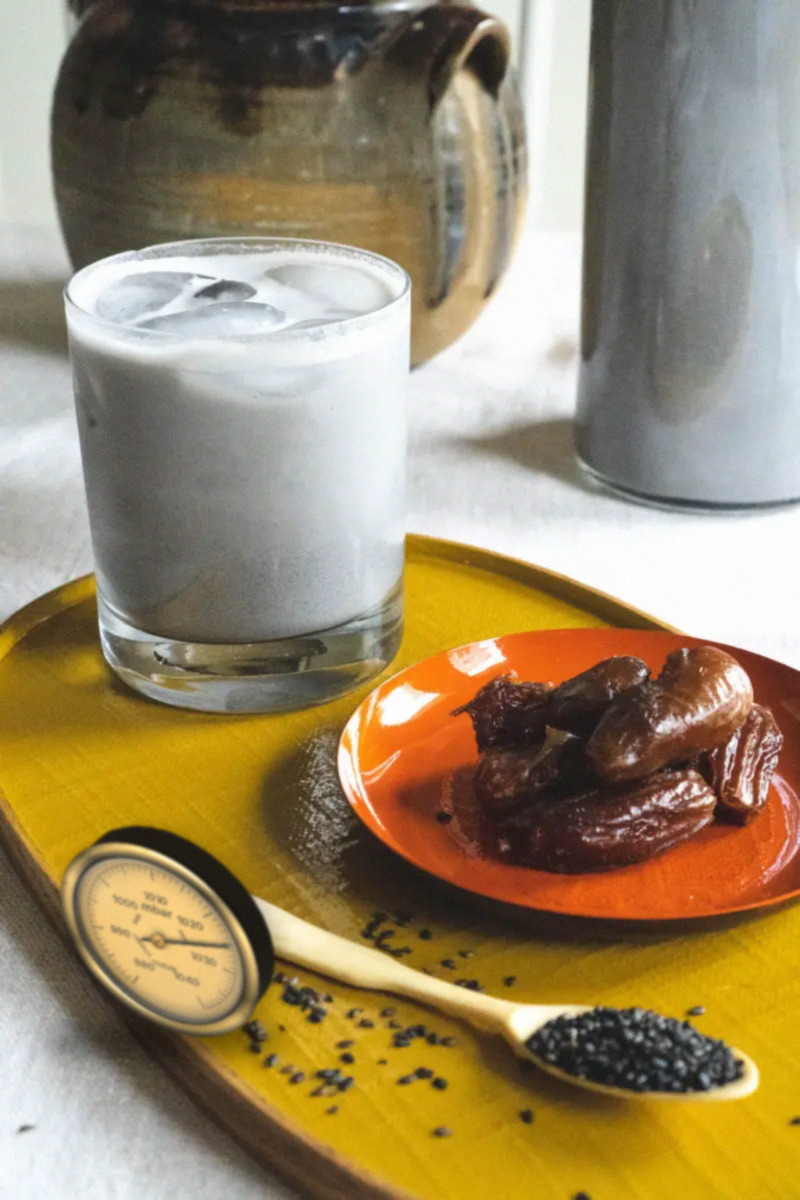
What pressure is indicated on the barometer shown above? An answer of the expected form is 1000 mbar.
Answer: 1025 mbar
